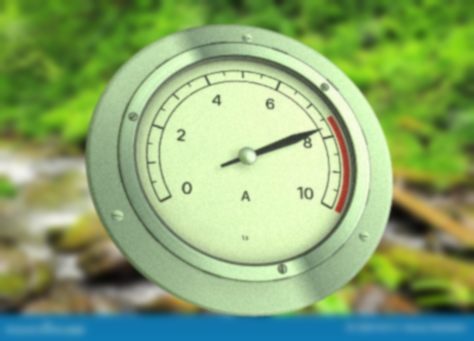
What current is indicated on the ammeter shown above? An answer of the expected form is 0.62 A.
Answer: 7.75 A
